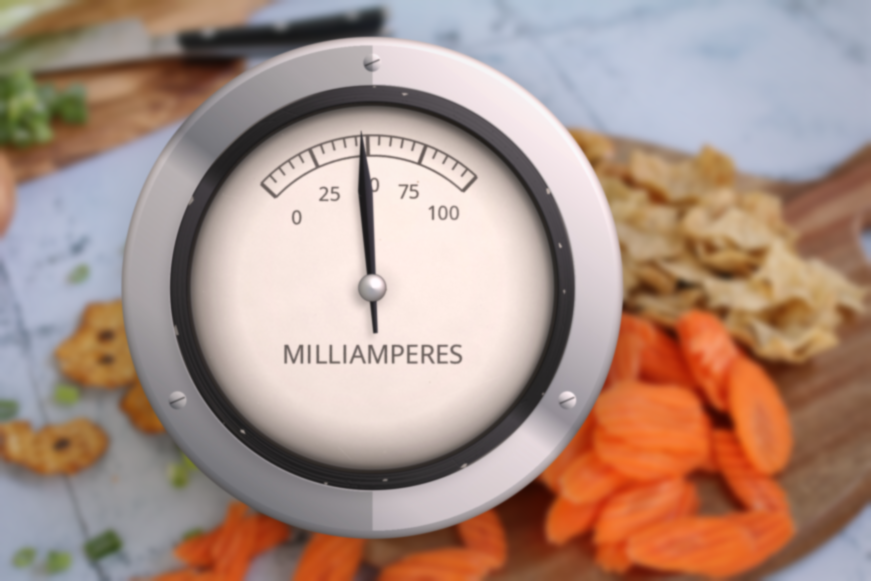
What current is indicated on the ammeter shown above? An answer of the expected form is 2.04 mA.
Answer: 47.5 mA
